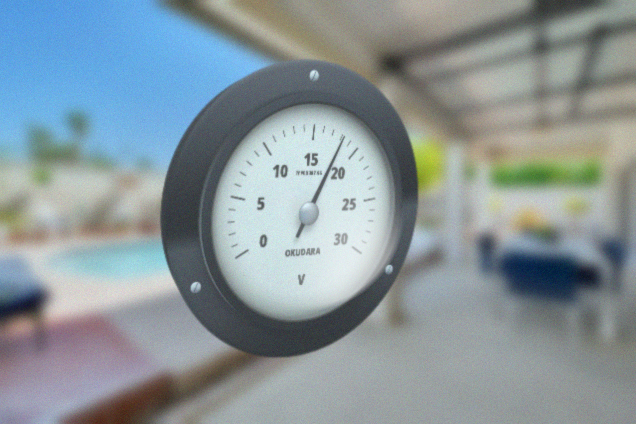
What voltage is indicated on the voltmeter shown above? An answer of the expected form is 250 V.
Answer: 18 V
